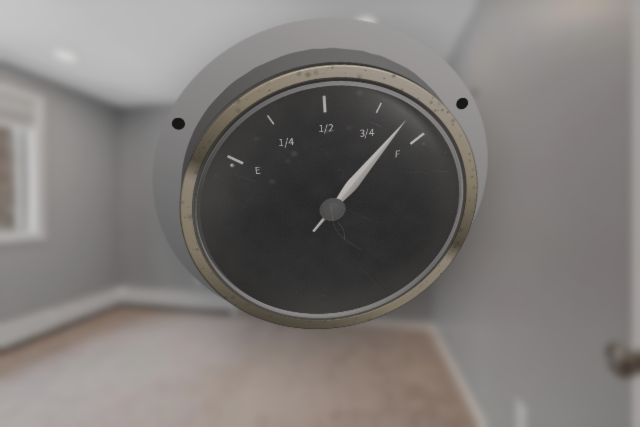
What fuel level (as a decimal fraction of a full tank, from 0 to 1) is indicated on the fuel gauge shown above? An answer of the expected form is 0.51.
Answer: 0.875
